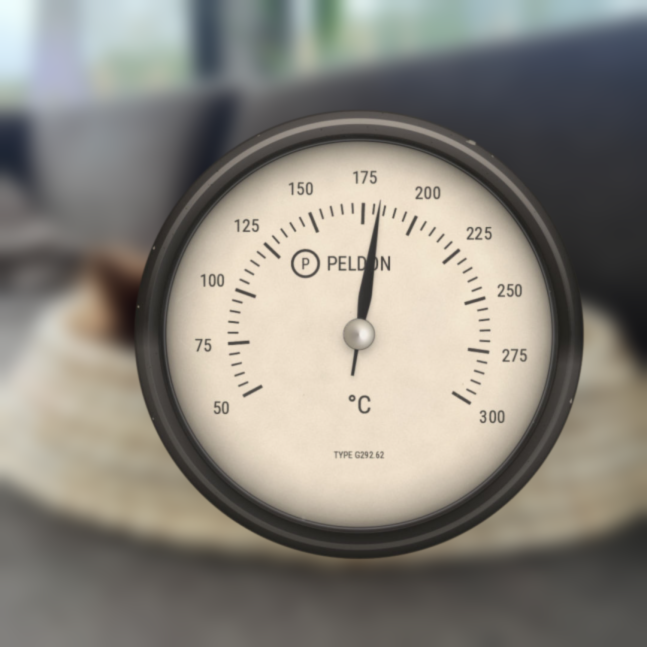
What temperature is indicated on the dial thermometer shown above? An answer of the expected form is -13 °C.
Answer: 182.5 °C
